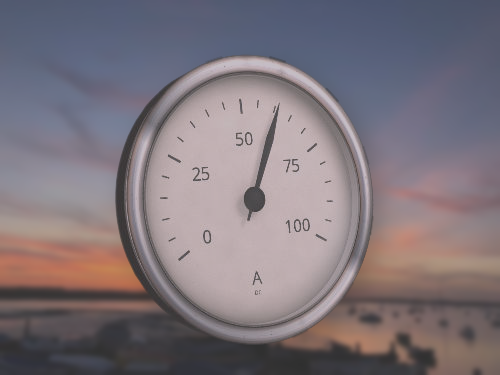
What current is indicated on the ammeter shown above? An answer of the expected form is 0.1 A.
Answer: 60 A
